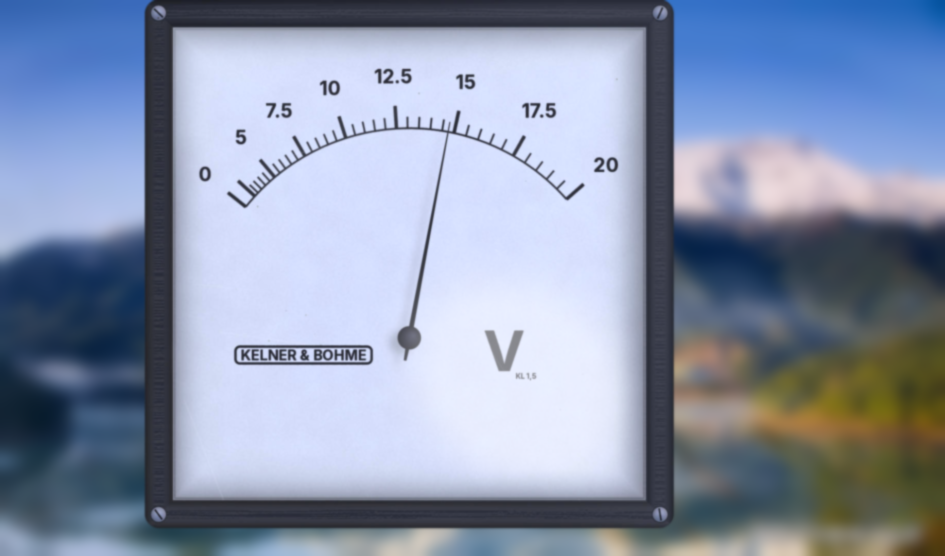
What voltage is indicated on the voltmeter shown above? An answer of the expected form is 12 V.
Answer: 14.75 V
